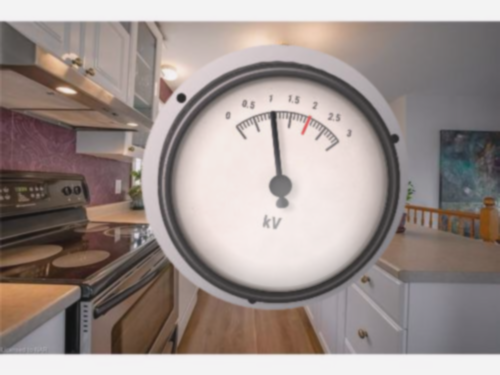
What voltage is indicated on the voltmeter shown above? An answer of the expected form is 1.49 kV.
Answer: 1 kV
